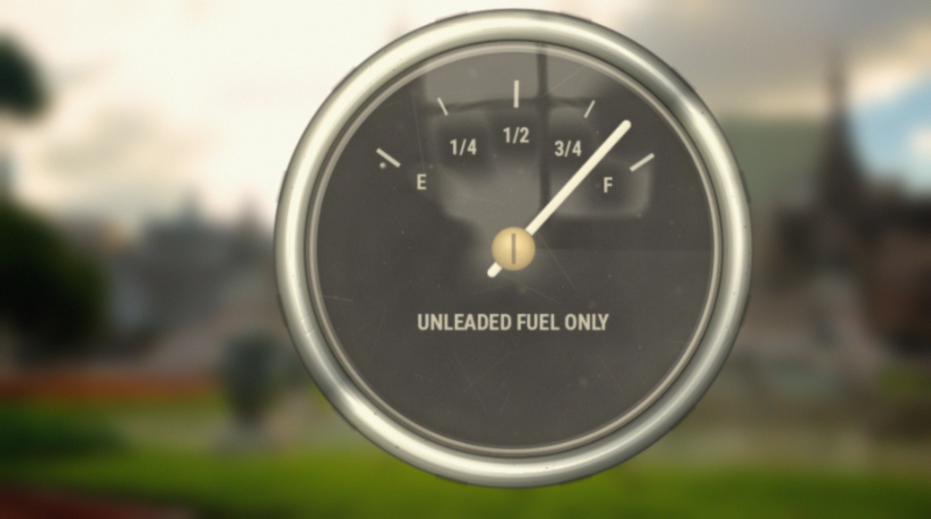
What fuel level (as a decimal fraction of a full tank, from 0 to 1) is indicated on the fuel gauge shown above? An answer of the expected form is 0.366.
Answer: 0.875
